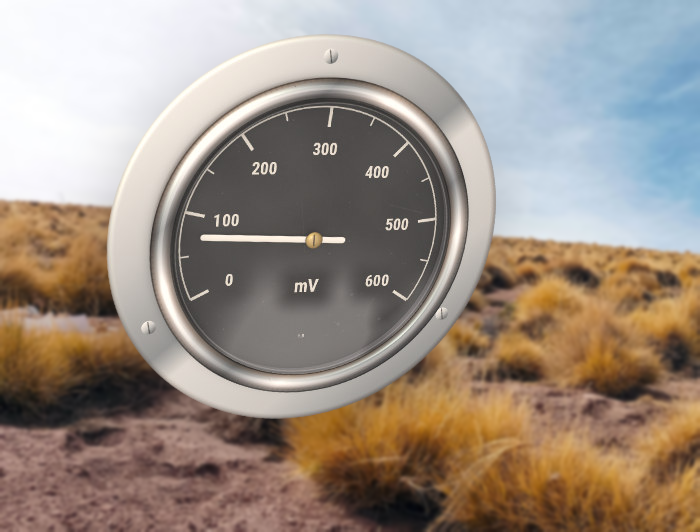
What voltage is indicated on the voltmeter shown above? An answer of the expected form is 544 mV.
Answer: 75 mV
